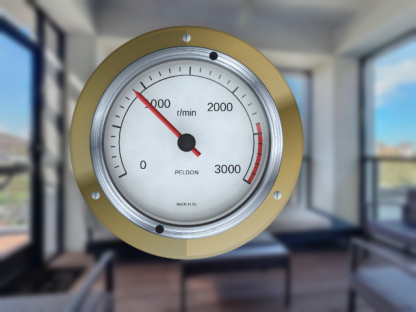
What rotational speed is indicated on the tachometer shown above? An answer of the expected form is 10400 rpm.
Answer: 900 rpm
